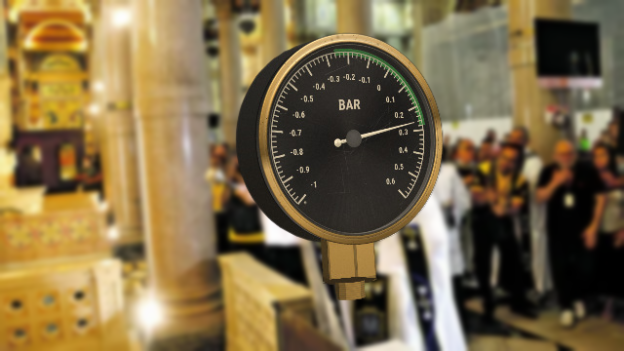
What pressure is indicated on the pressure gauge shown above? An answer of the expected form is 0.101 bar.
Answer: 0.26 bar
